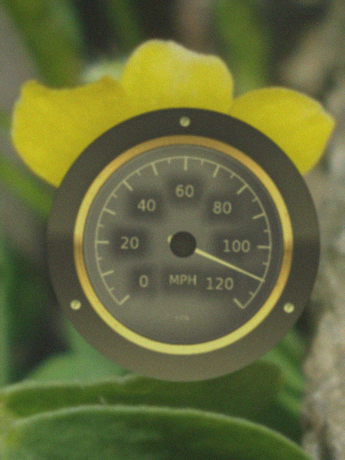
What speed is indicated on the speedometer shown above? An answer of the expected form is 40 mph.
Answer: 110 mph
